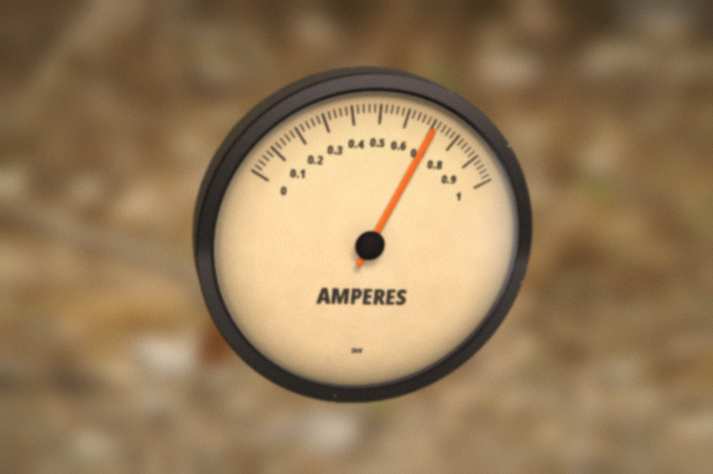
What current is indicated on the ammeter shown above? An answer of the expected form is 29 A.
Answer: 0.7 A
